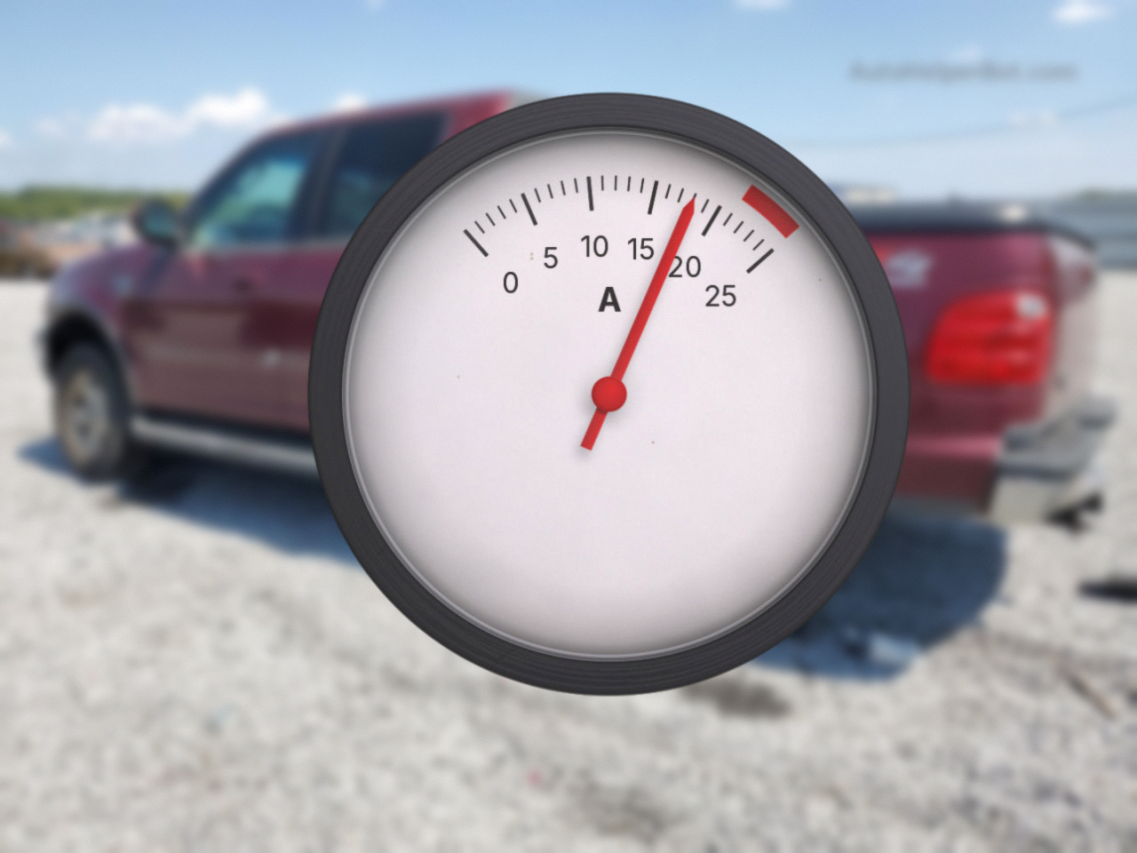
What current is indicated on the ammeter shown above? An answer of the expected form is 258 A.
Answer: 18 A
